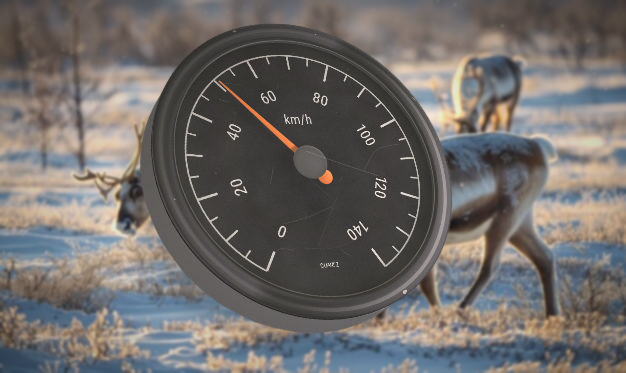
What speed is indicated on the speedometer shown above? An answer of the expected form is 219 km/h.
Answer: 50 km/h
